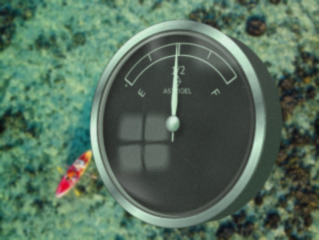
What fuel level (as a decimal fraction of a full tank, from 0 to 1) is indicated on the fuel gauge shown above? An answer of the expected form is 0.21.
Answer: 0.5
